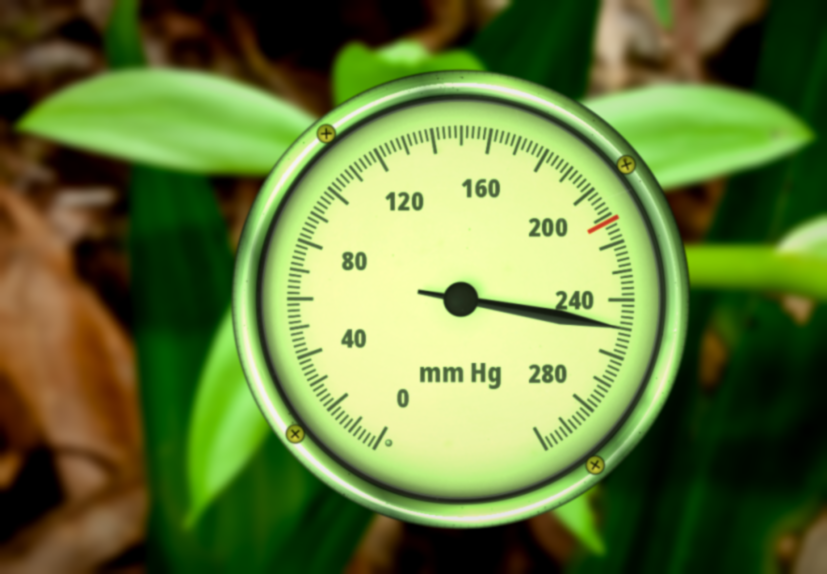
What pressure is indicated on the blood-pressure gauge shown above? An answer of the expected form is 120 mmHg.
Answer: 250 mmHg
